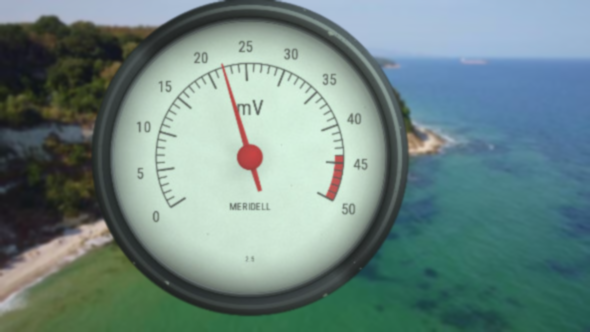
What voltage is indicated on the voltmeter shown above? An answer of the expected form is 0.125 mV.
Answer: 22 mV
